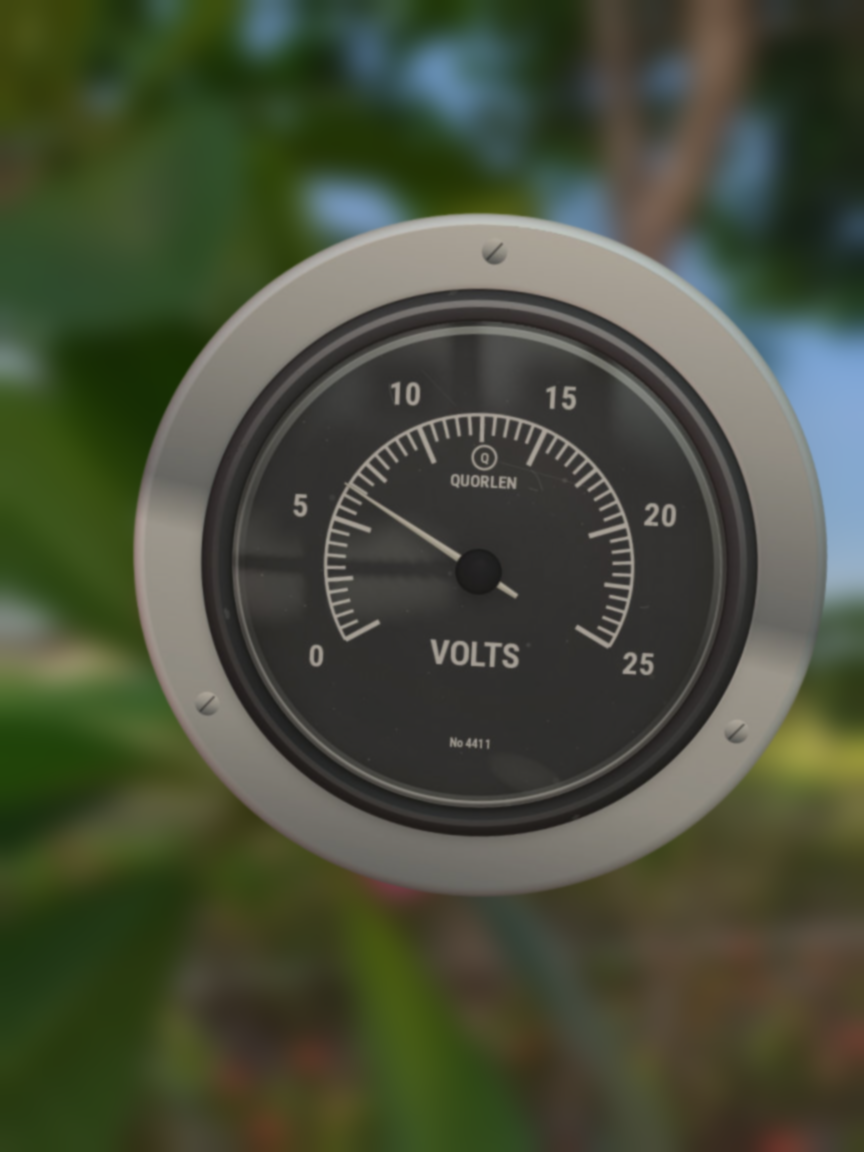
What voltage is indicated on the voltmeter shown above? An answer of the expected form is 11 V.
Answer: 6.5 V
